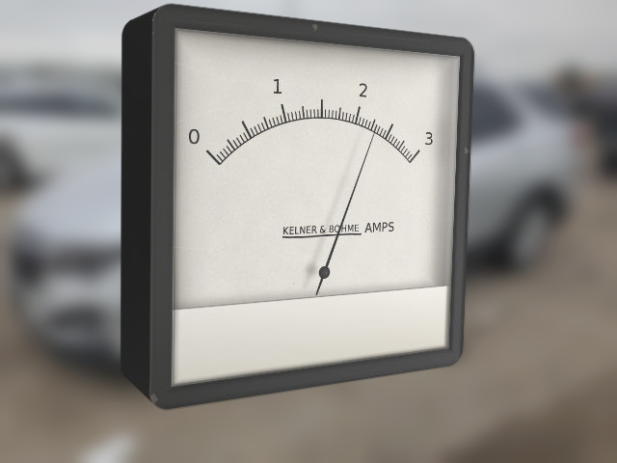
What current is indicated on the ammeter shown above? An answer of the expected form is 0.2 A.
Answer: 2.25 A
